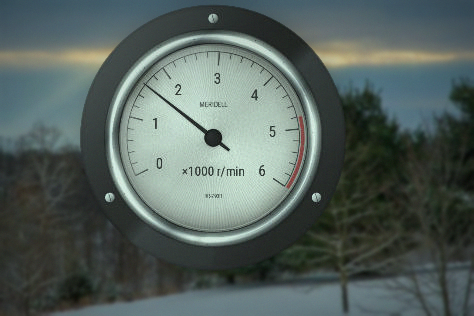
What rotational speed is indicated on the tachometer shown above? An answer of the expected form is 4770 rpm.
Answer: 1600 rpm
